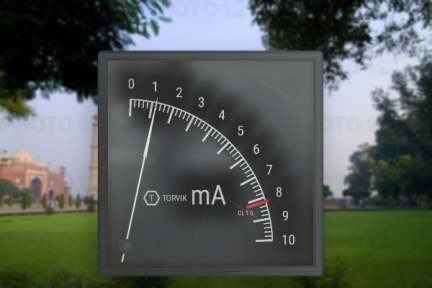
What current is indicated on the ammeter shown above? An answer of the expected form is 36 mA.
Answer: 1.2 mA
